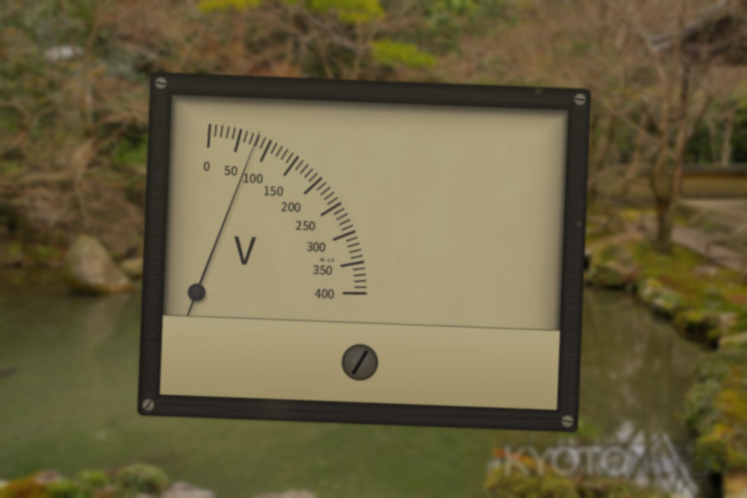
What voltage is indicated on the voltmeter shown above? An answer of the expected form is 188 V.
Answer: 80 V
